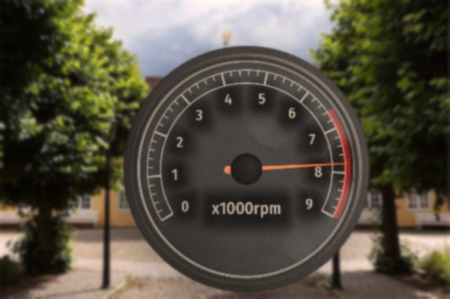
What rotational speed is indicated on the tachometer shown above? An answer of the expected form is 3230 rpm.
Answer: 7800 rpm
